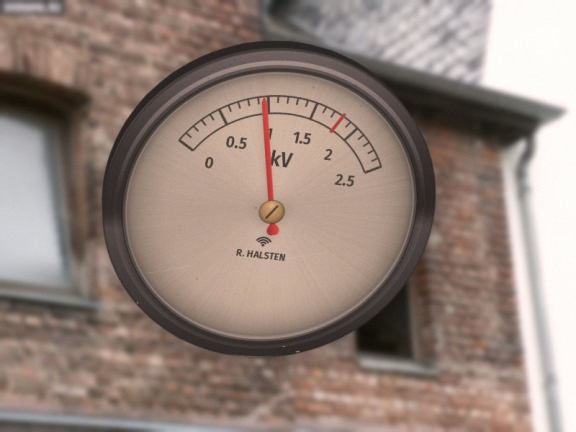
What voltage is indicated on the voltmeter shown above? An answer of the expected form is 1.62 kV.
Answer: 0.95 kV
